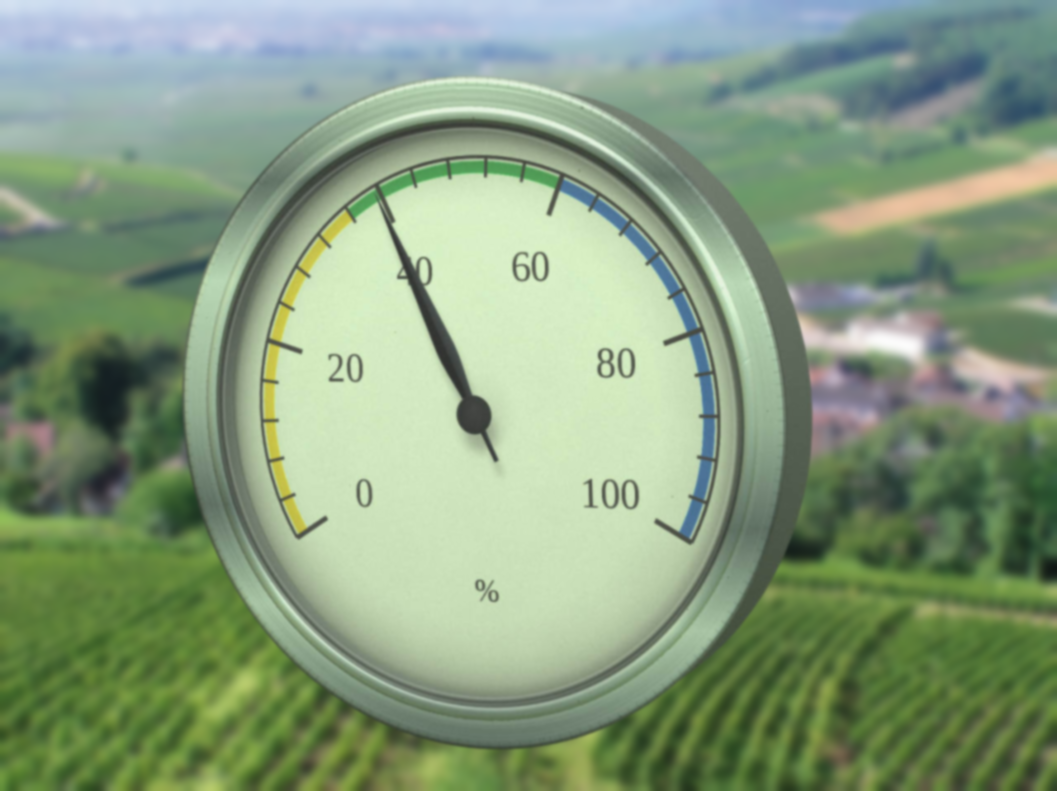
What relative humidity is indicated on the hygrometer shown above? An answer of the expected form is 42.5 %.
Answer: 40 %
